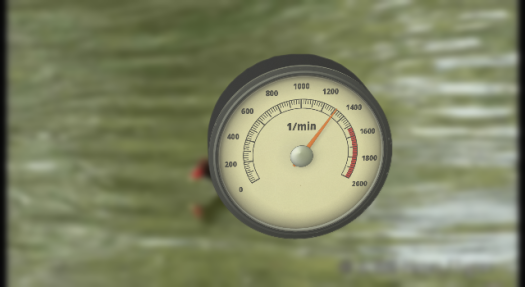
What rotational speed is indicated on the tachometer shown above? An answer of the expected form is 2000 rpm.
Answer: 1300 rpm
